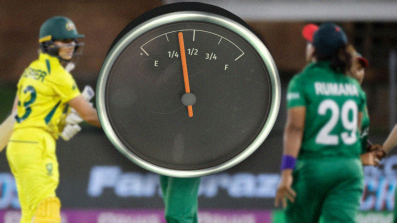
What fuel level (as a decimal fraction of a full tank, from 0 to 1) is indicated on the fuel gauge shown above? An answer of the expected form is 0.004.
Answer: 0.375
